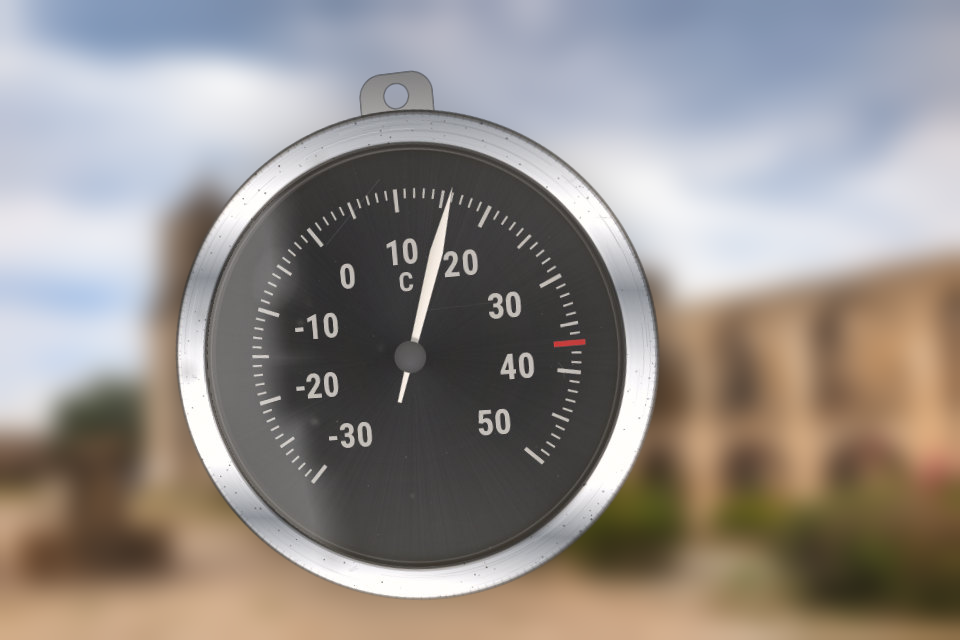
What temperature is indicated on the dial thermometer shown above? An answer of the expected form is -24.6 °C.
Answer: 16 °C
